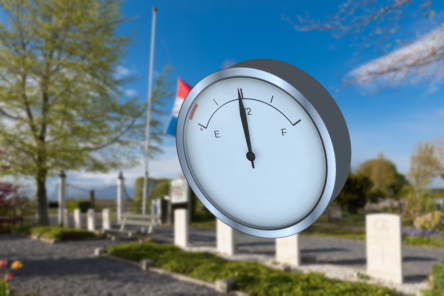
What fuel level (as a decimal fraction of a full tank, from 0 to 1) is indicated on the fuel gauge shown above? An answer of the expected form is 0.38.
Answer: 0.5
